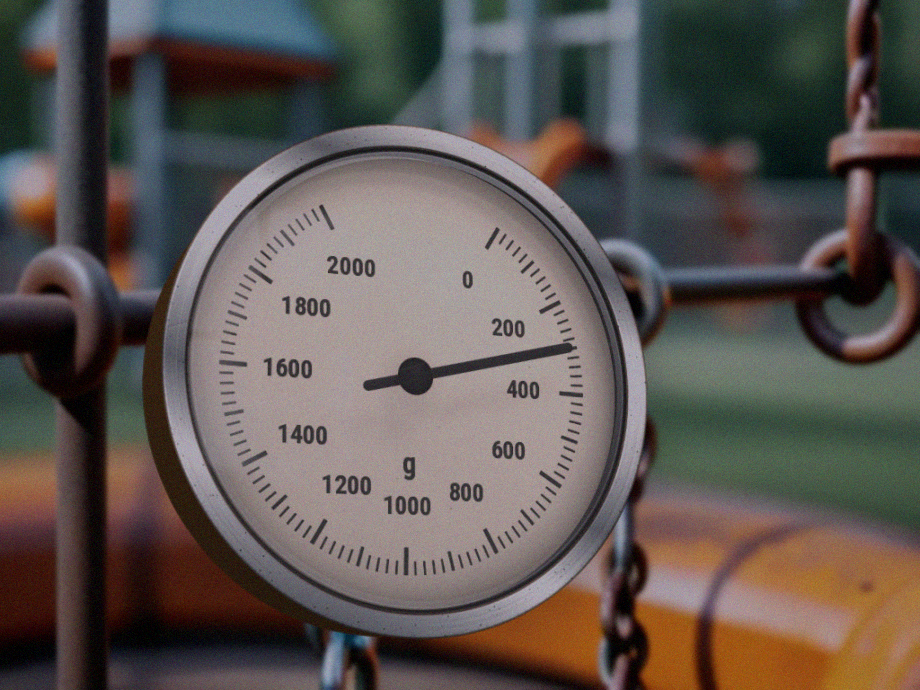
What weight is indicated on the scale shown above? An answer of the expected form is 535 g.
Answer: 300 g
